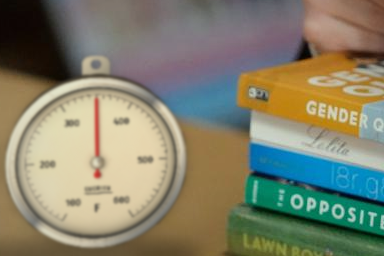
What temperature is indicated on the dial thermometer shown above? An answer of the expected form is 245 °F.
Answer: 350 °F
